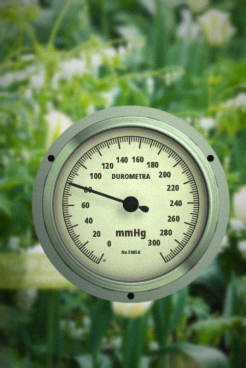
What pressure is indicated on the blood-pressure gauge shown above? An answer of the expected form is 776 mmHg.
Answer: 80 mmHg
